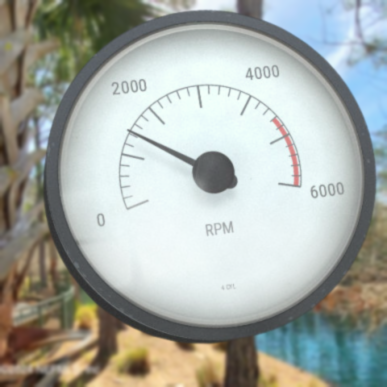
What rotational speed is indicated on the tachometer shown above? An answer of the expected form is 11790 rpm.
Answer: 1400 rpm
